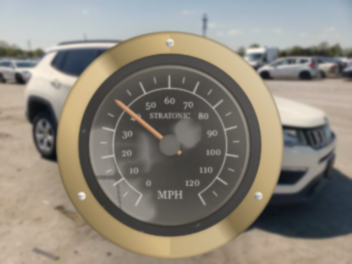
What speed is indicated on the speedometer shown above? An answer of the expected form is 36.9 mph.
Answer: 40 mph
